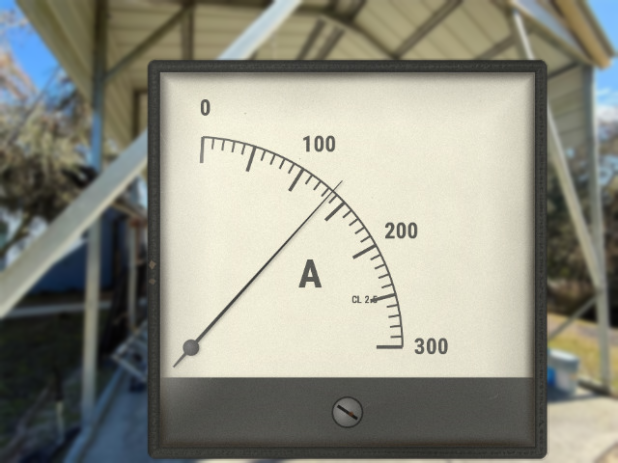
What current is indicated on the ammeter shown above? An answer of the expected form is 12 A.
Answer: 135 A
